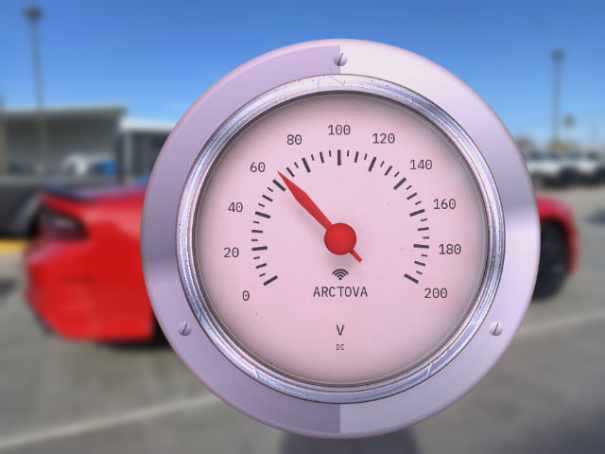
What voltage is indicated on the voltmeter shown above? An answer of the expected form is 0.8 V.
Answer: 65 V
